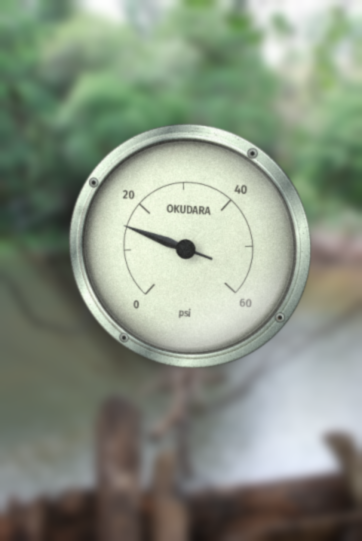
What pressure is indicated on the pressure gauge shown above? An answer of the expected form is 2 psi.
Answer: 15 psi
